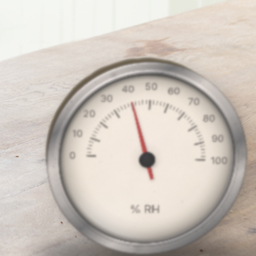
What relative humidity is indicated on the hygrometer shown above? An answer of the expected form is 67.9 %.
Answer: 40 %
